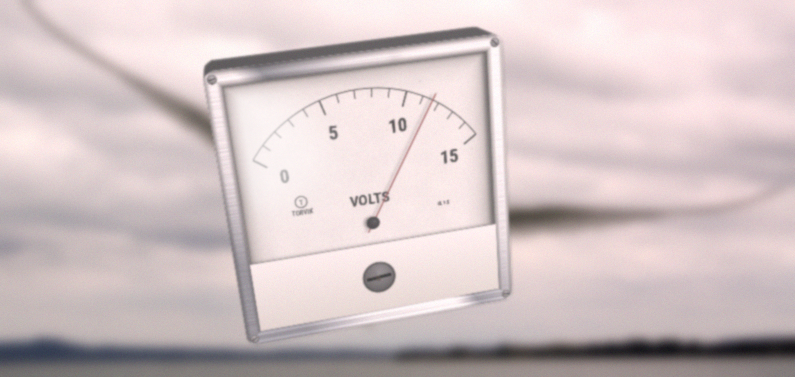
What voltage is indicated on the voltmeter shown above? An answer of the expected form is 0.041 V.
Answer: 11.5 V
